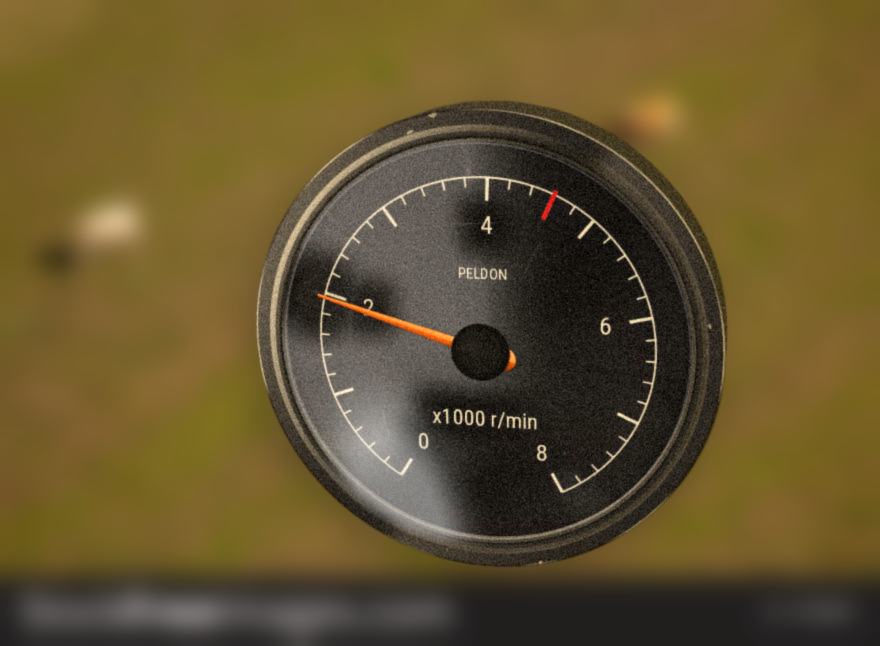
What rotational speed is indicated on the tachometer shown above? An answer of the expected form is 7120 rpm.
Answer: 2000 rpm
